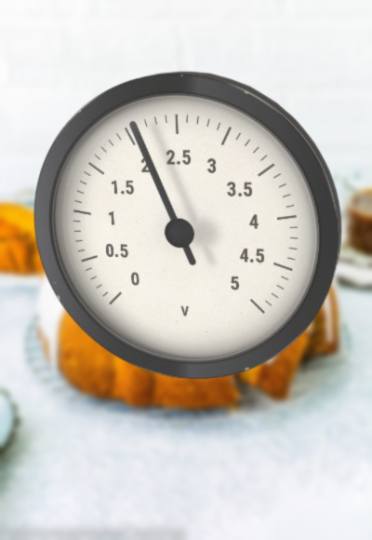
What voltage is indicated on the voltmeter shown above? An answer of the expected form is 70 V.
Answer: 2.1 V
